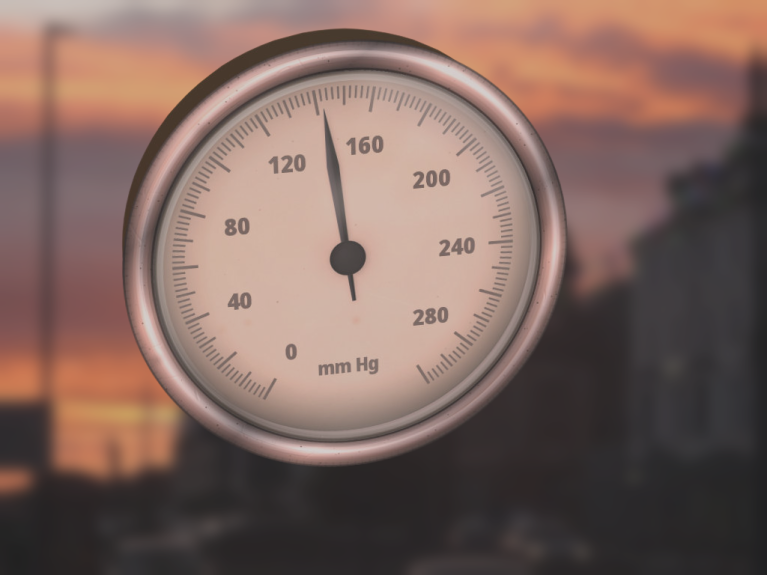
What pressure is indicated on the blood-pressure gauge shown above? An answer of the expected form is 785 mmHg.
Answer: 142 mmHg
